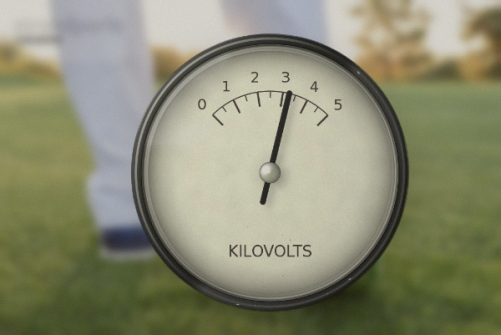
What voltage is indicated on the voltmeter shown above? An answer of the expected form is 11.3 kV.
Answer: 3.25 kV
